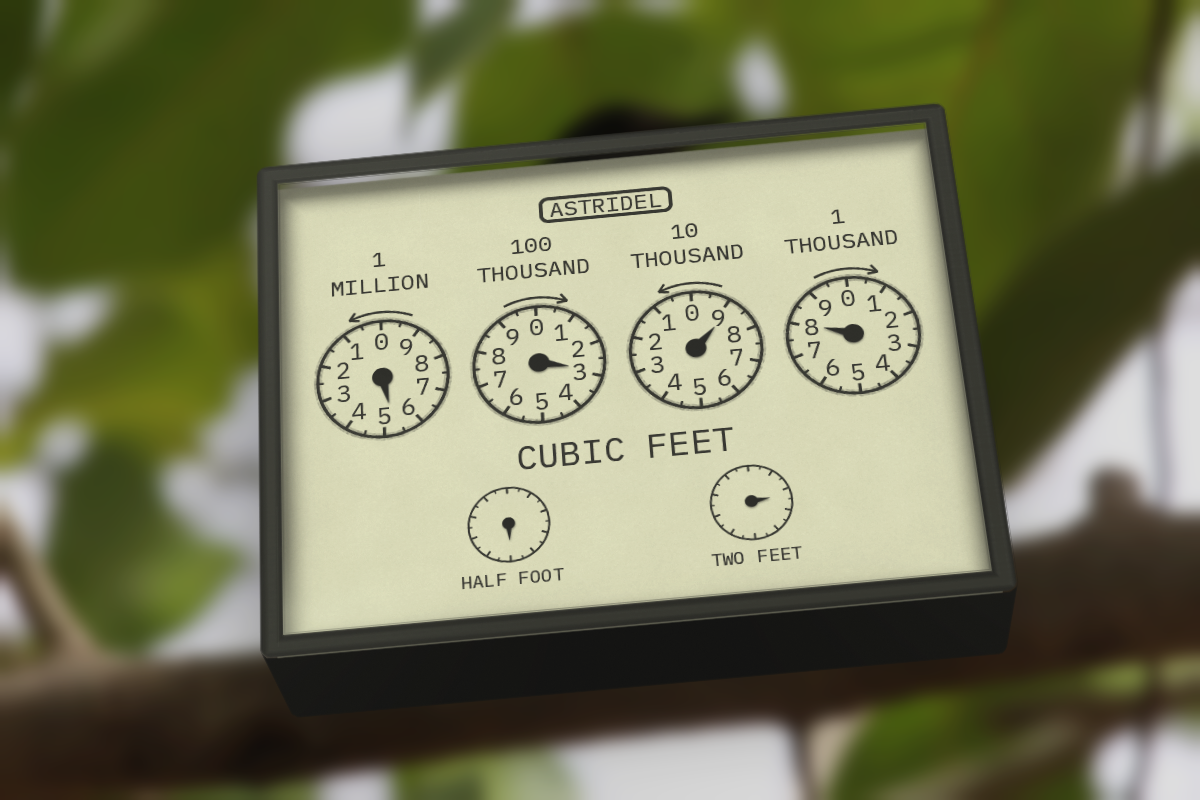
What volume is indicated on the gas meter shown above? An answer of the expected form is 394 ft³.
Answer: 528800 ft³
